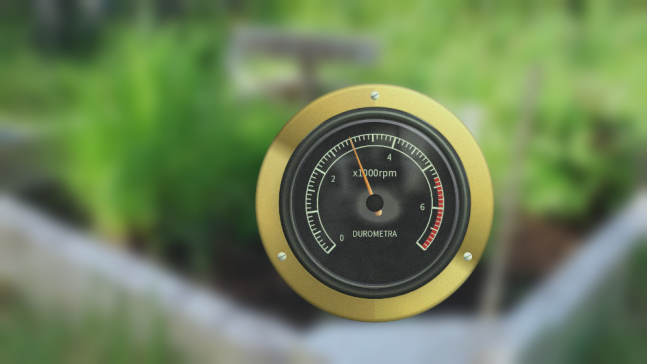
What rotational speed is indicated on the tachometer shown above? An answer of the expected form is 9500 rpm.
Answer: 3000 rpm
